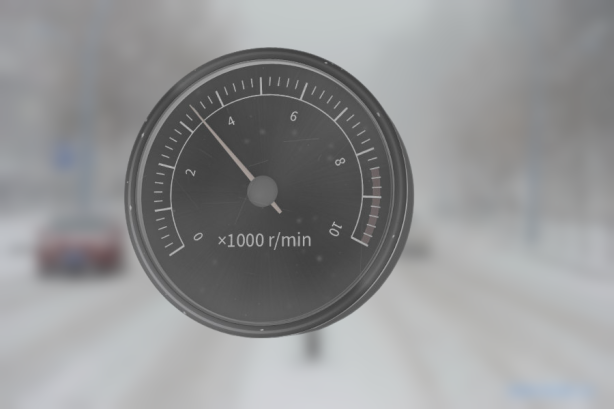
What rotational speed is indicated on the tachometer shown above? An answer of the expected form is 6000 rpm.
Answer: 3400 rpm
